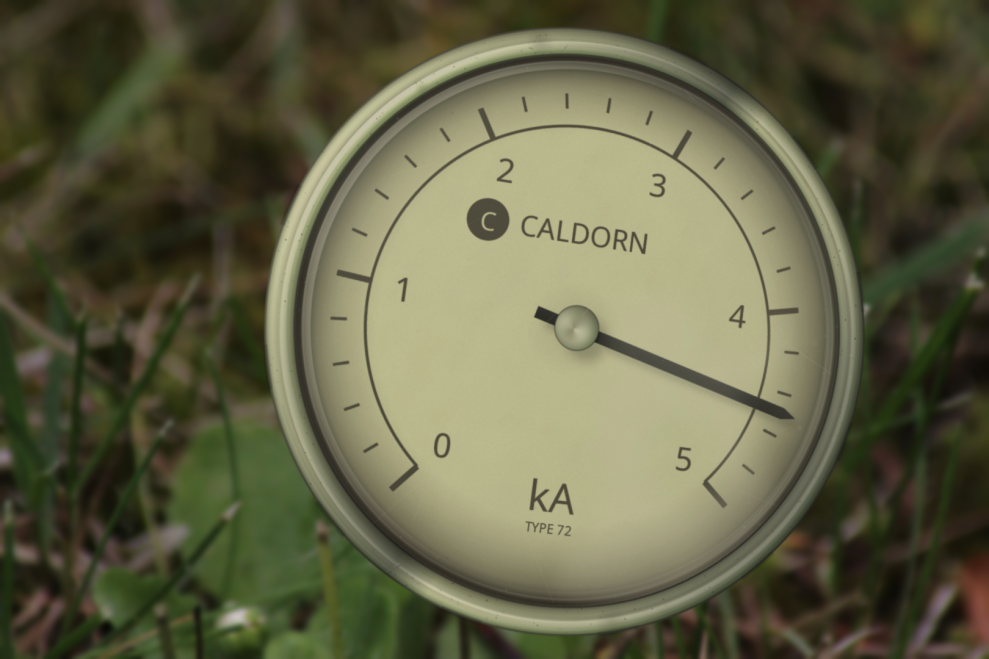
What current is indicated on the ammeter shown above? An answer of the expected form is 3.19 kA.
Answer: 4.5 kA
